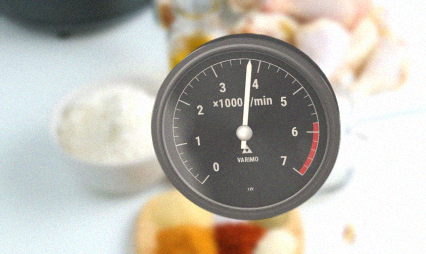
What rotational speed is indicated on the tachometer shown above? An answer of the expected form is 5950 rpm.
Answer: 3800 rpm
